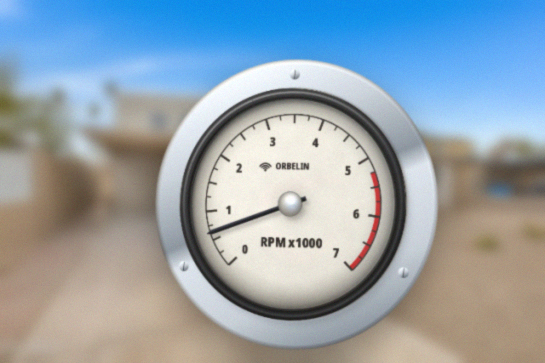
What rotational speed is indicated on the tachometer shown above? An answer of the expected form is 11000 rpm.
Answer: 625 rpm
